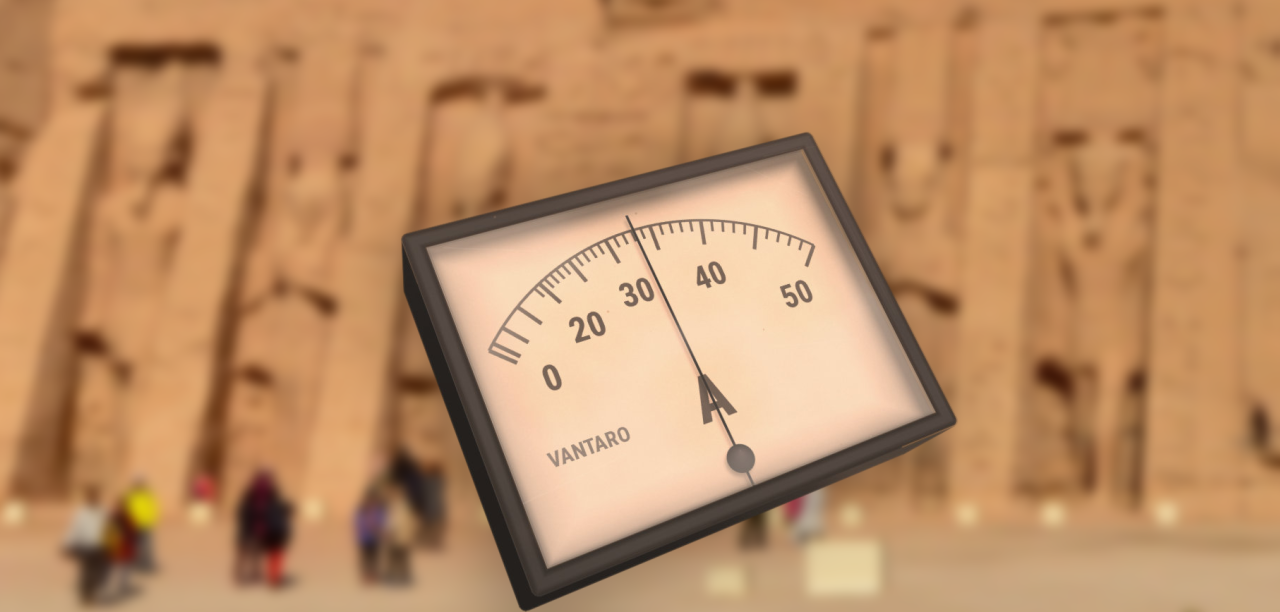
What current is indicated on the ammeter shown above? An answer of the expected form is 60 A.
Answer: 33 A
